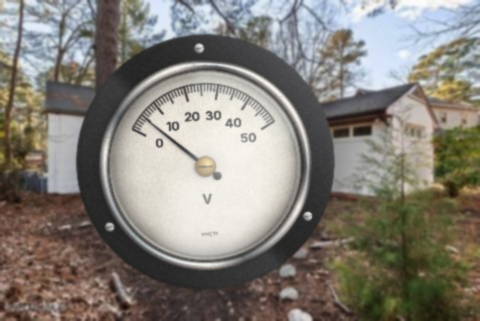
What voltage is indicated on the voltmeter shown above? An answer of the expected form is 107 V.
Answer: 5 V
